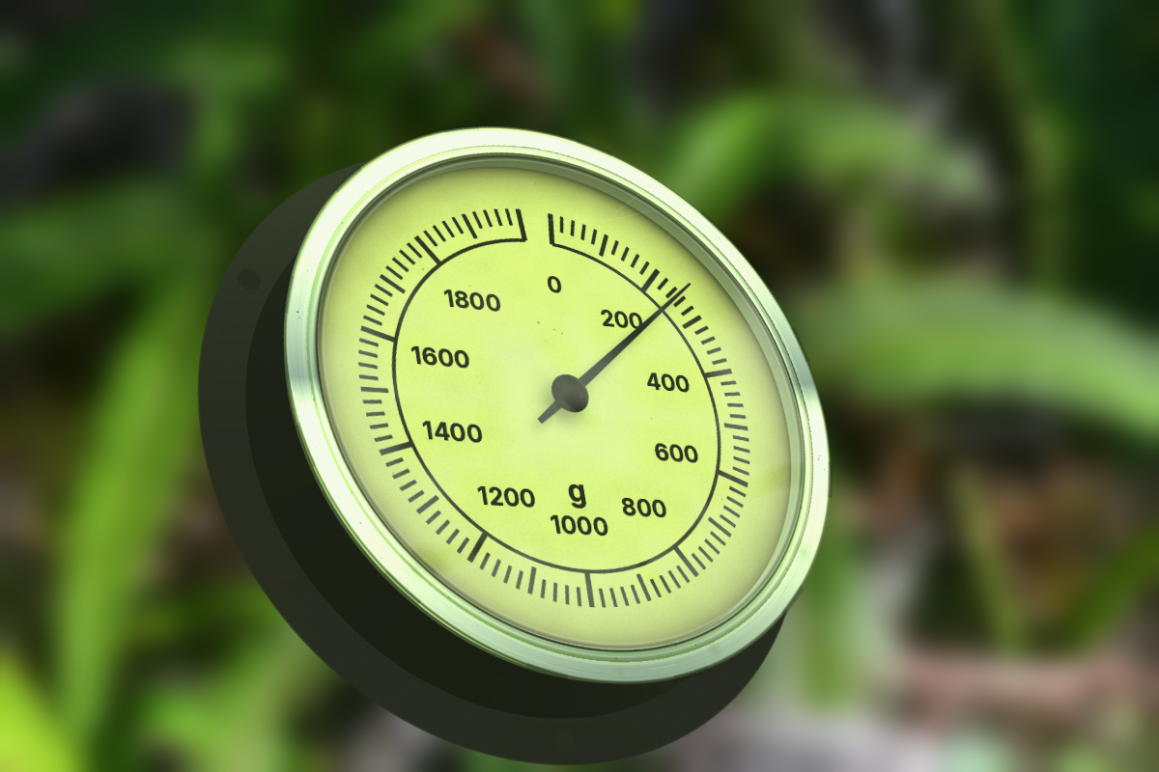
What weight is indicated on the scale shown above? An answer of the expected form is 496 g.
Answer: 250 g
